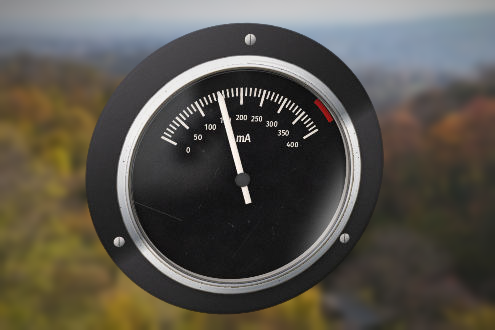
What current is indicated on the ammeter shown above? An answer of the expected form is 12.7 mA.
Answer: 150 mA
